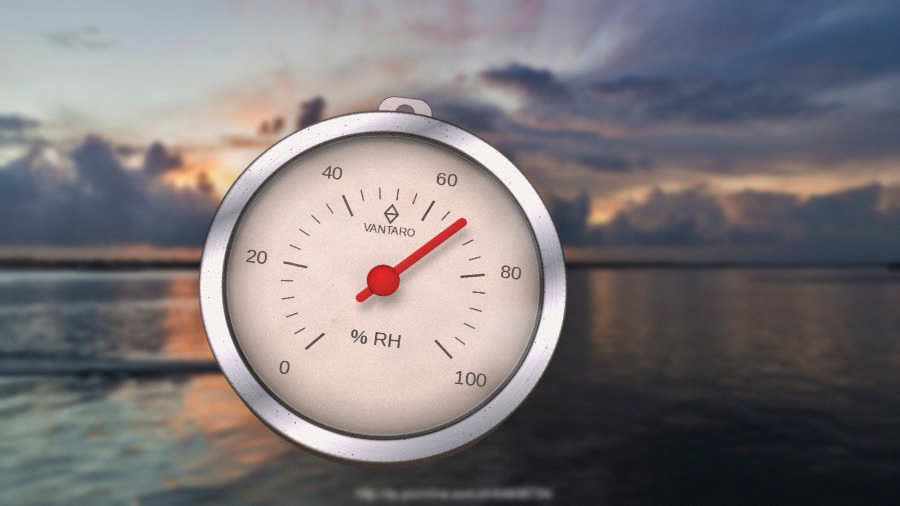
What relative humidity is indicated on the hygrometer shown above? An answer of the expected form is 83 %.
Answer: 68 %
